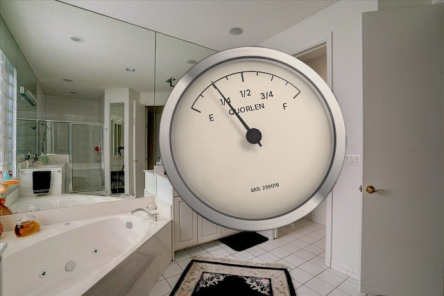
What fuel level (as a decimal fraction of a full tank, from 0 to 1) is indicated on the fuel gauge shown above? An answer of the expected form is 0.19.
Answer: 0.25
